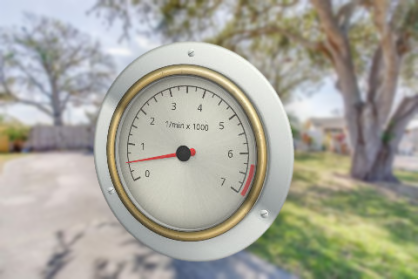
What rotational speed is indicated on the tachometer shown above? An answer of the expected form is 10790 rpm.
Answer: 500 rpm
